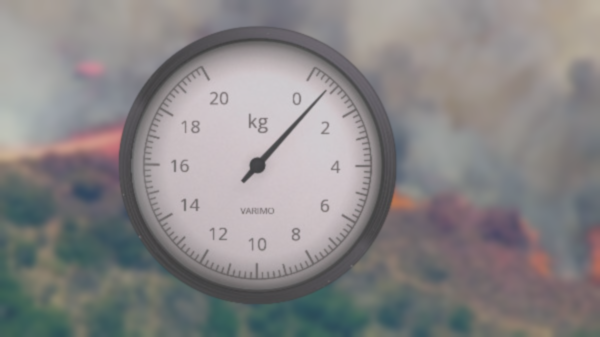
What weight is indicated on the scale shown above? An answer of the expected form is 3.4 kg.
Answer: 0.8 kg
